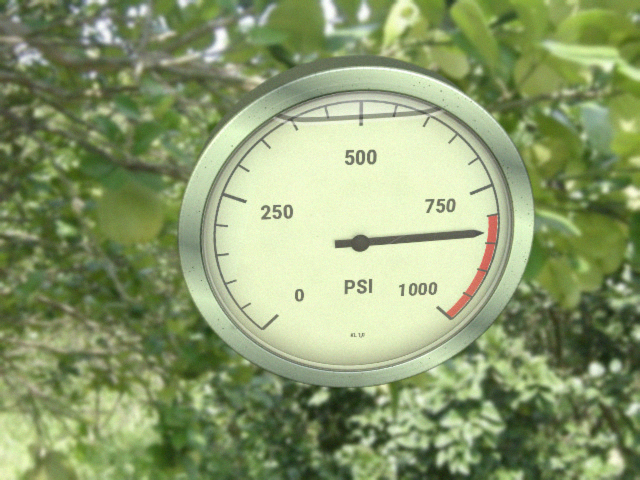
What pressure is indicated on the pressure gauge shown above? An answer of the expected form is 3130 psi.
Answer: 825 psi
